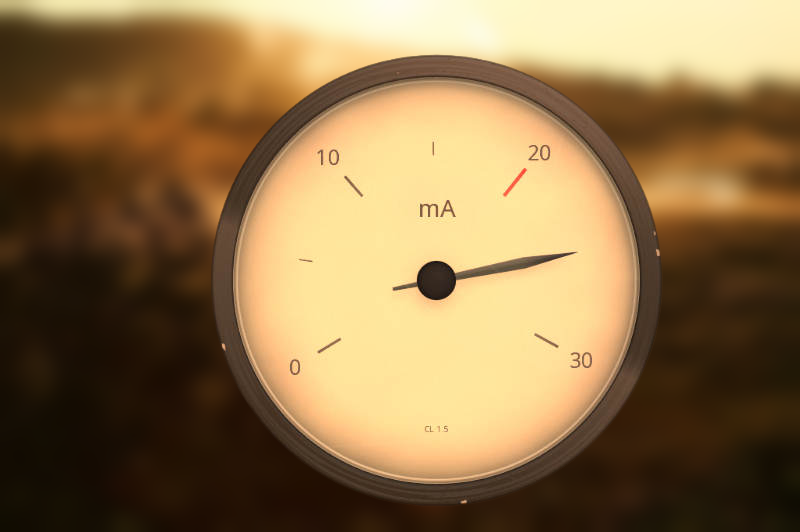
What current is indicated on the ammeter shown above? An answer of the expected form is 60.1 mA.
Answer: 25 mA
